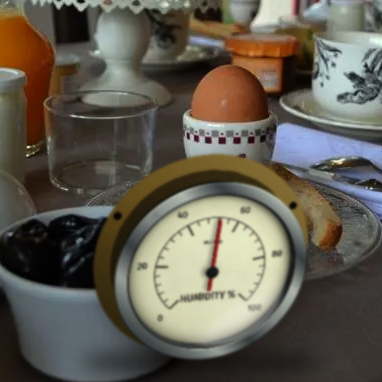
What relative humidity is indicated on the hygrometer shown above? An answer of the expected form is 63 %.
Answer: 52 %
